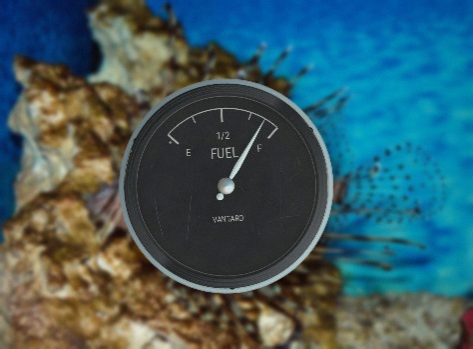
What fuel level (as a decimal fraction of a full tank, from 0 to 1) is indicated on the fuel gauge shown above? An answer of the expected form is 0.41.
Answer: 0.875
